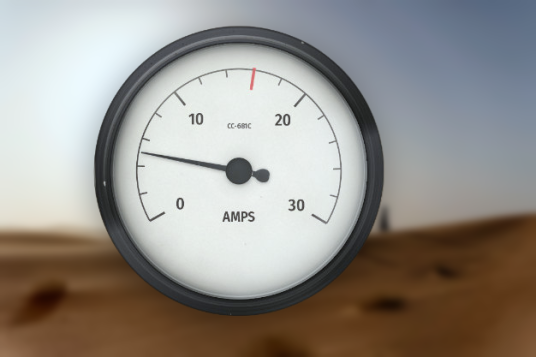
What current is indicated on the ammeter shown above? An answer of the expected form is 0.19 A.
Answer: 5 A
